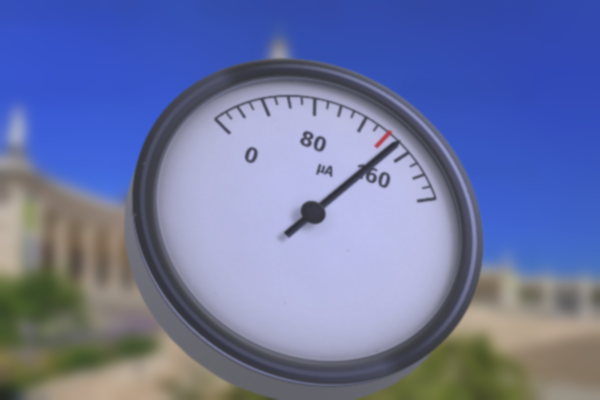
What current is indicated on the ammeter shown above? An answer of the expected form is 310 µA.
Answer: 150 µA
